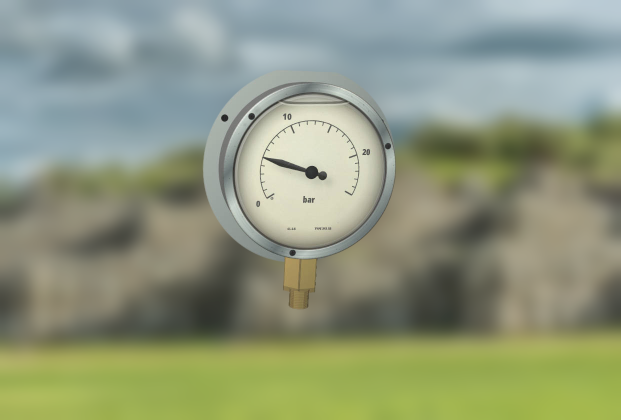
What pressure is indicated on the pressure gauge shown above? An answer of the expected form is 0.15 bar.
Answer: 5 bar
